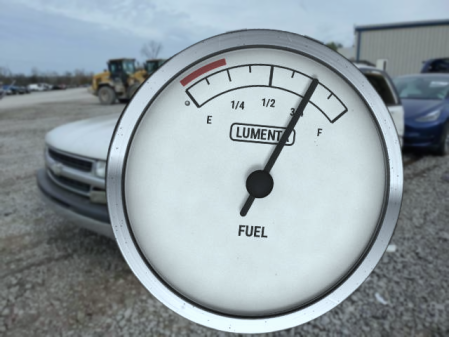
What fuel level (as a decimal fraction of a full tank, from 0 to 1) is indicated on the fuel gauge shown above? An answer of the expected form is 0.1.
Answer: 0.75
